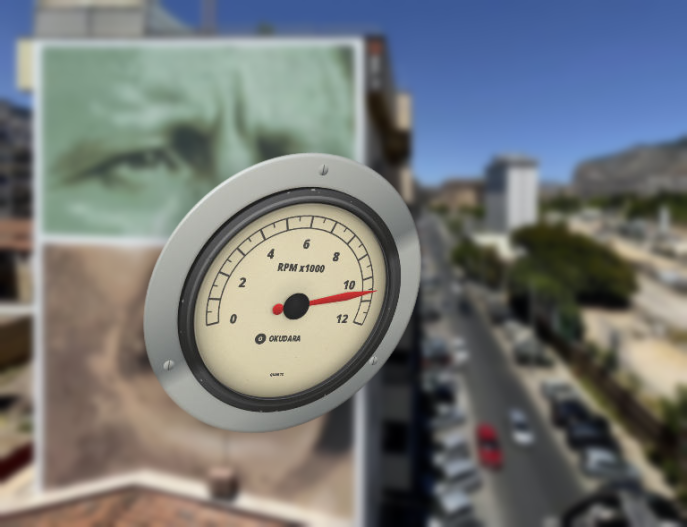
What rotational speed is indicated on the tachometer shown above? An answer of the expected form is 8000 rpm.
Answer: 10500 rpm
